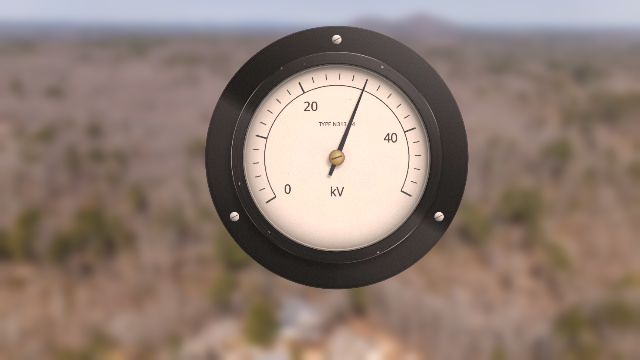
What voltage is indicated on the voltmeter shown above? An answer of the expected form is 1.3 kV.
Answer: 30 kV
